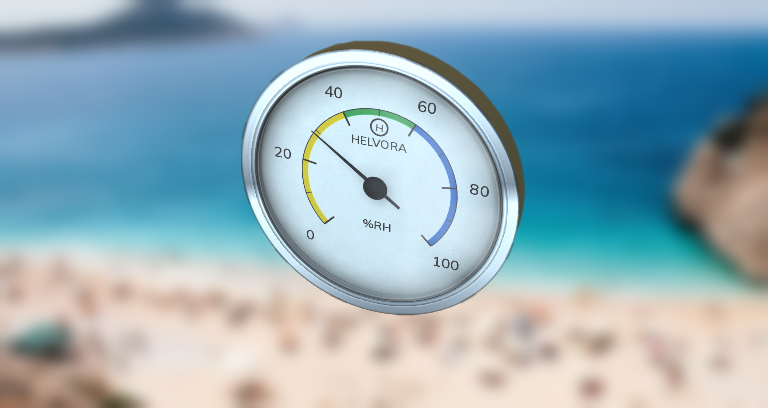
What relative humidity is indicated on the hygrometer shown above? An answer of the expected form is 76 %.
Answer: 30 %
